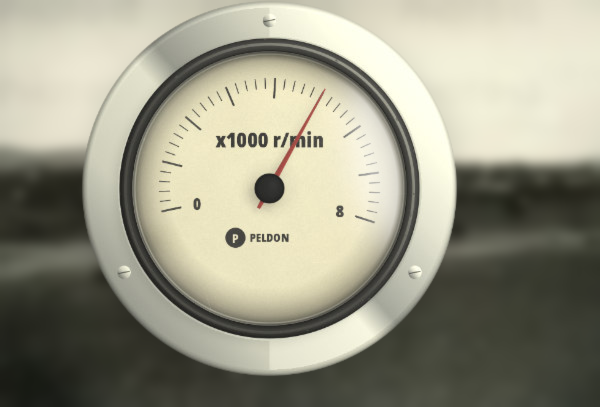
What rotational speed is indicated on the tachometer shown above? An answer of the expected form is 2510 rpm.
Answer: 5000 rpm
